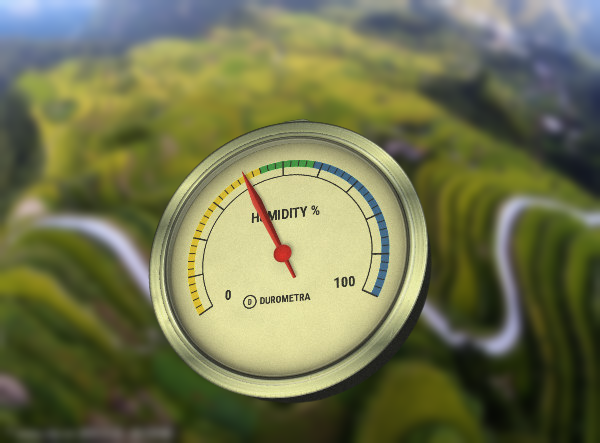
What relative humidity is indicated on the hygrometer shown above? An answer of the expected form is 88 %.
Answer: 40 %
